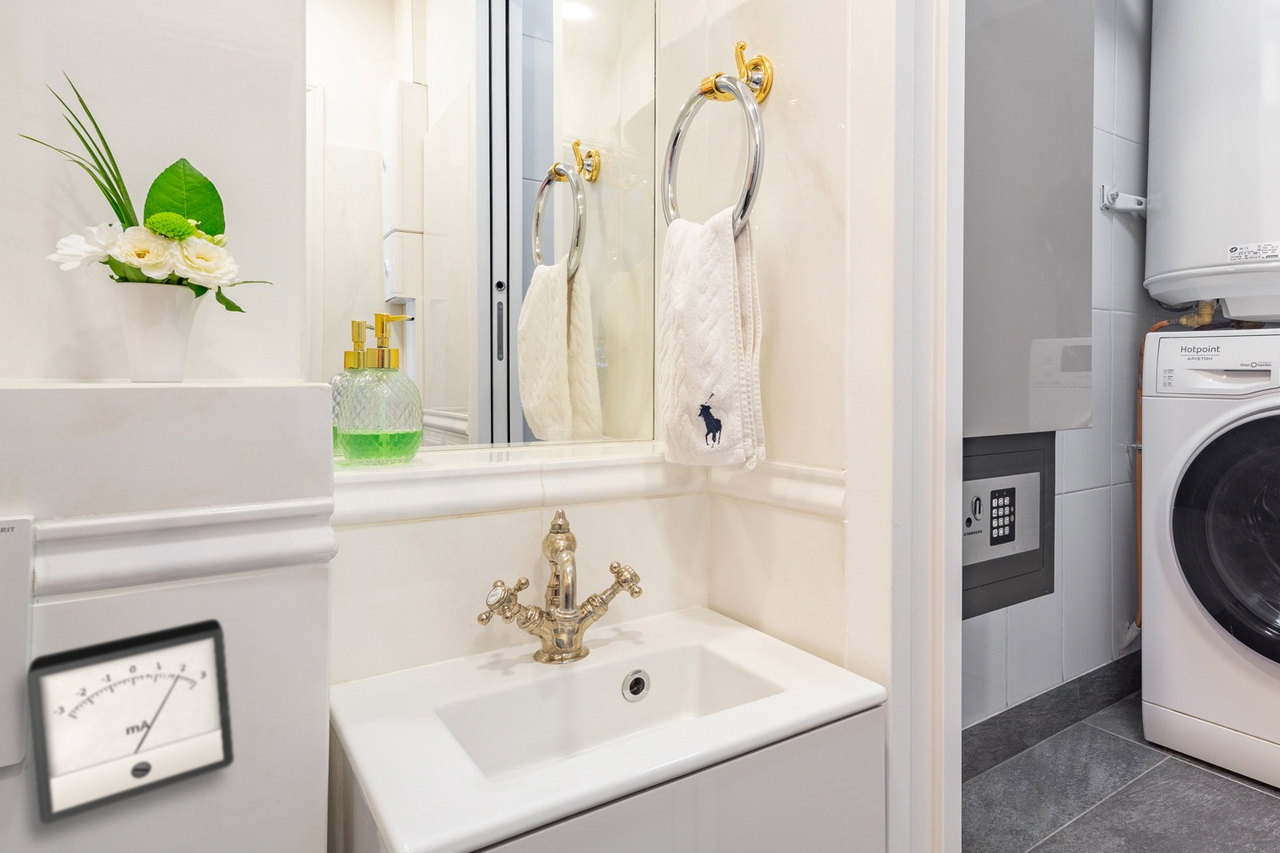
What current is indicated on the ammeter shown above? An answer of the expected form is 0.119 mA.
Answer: 2 mA
